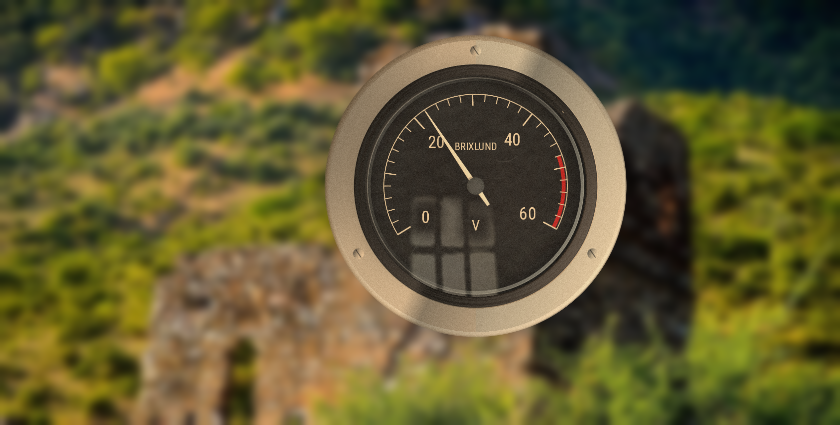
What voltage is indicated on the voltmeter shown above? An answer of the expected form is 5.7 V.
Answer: 22 V
